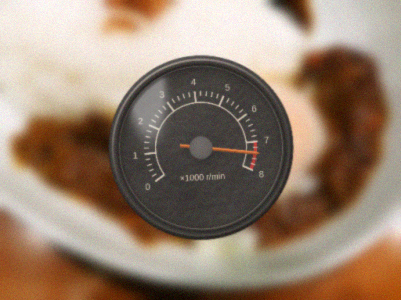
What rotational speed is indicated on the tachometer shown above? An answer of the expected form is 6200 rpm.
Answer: 7400 rpm
